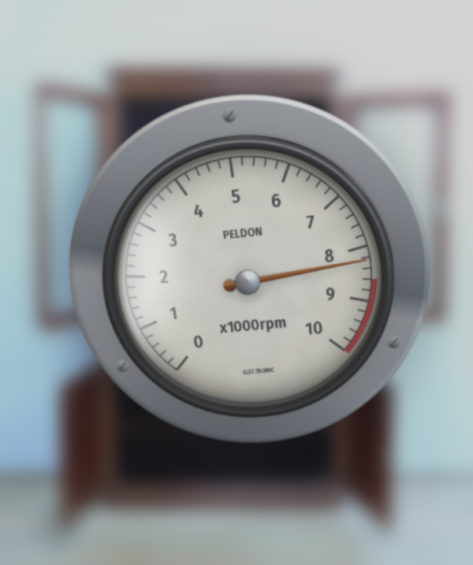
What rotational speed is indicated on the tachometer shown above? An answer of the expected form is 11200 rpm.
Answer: 8200 rpm
